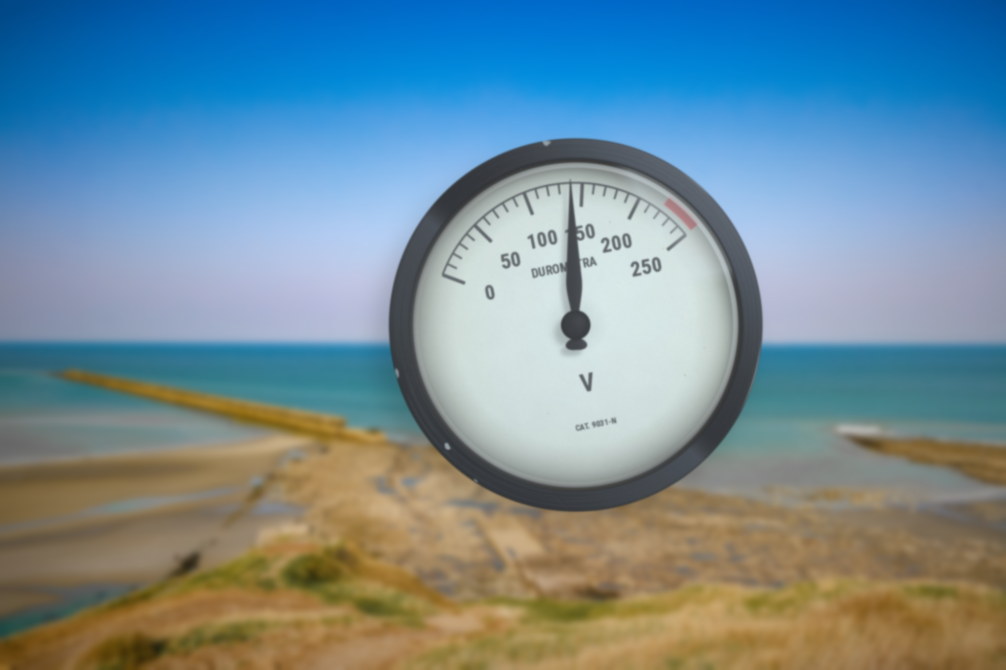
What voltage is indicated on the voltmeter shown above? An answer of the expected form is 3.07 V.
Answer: 140 V
